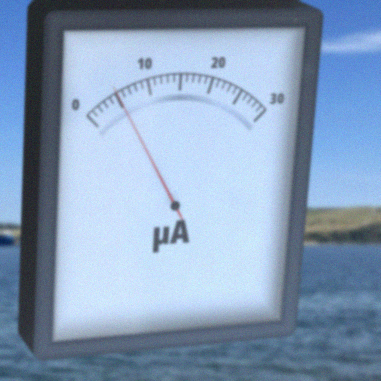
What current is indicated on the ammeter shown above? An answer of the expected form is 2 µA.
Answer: 5 µA
